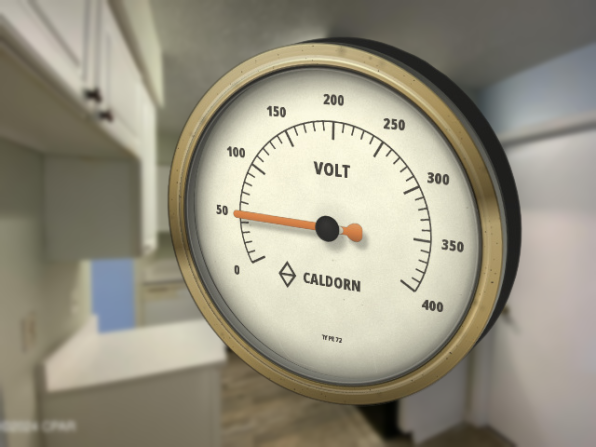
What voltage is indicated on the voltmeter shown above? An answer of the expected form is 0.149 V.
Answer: 50 V
